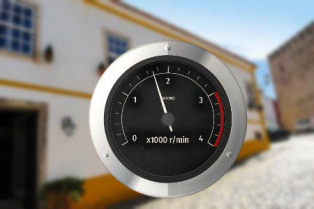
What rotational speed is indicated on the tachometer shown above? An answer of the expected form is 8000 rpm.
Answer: 1700 rpm
